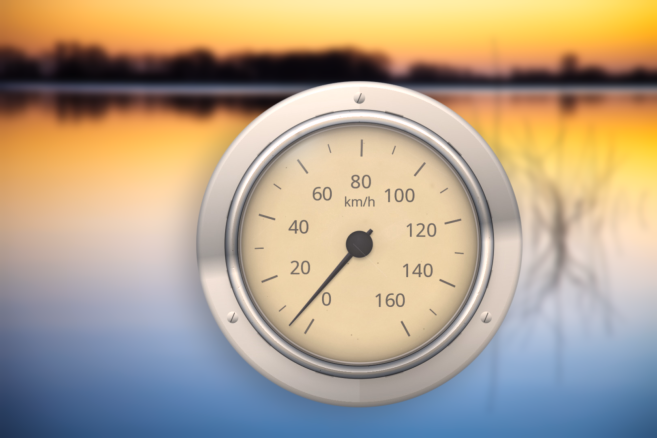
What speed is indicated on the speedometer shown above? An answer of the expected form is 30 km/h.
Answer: 5 km/h
